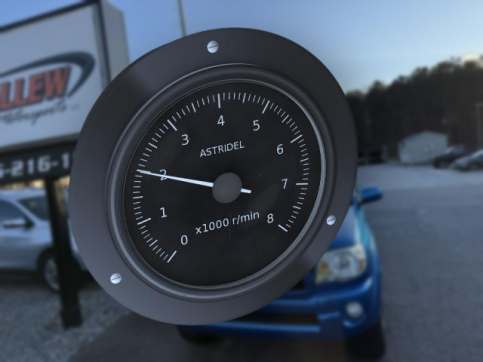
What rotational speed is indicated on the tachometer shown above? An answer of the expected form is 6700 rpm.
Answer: 2000 rpm
